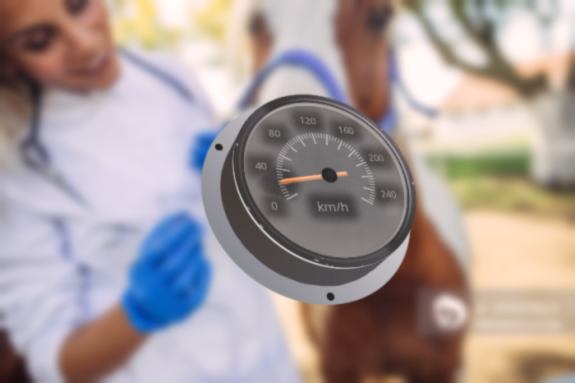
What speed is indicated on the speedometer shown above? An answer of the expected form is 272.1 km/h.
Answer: 20 km/h
